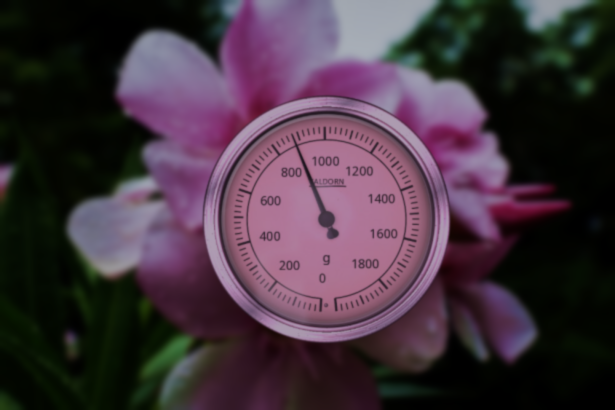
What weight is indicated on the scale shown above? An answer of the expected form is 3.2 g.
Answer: 880 g
